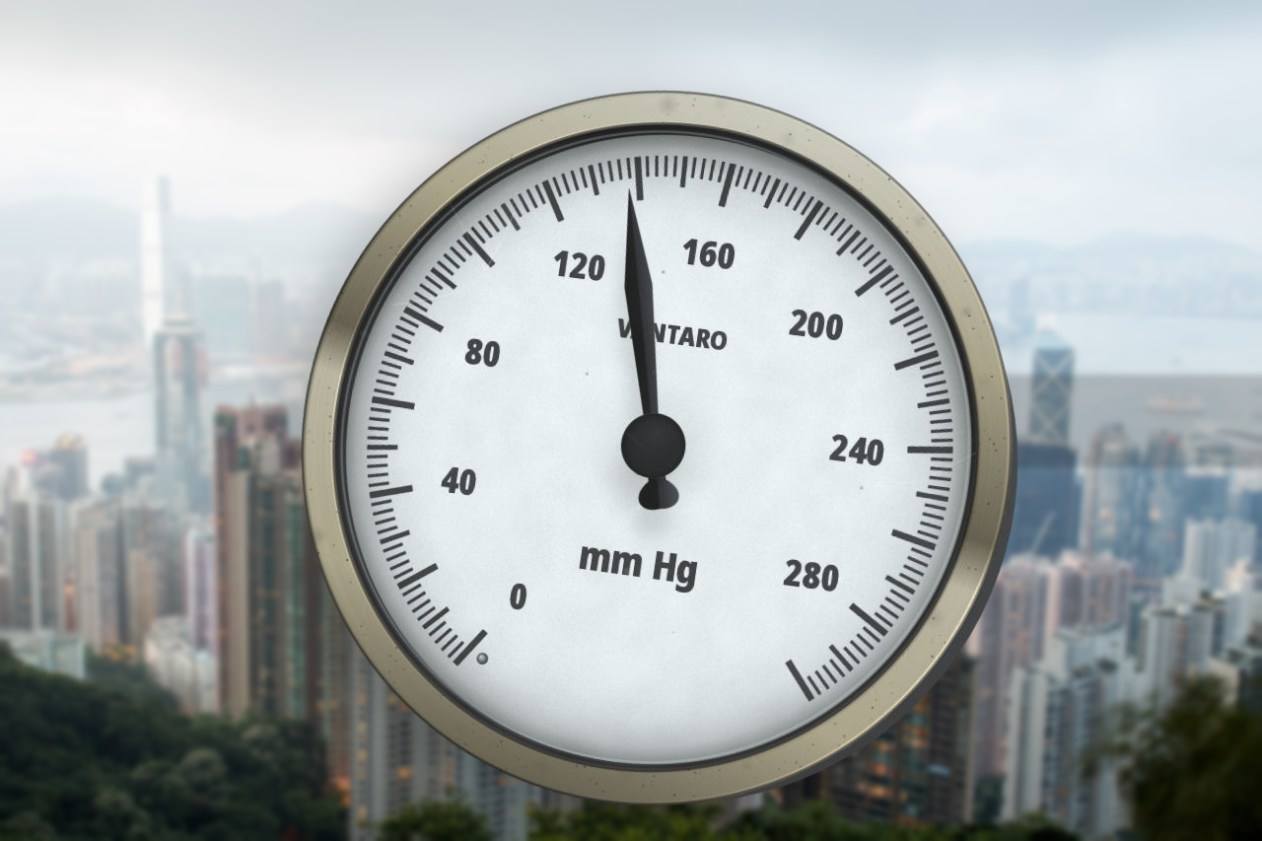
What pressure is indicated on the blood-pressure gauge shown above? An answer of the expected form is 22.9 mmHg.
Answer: 138 mmHg
